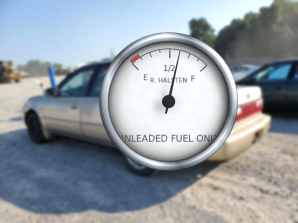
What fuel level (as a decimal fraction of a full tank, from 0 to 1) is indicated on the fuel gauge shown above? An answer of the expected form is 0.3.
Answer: 0.625
